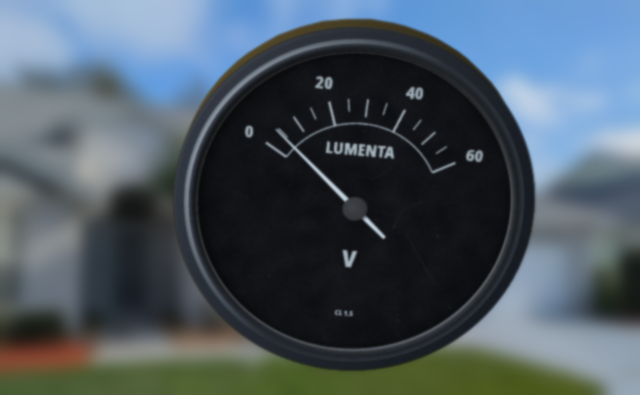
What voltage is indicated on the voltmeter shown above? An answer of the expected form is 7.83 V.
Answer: 5 V
